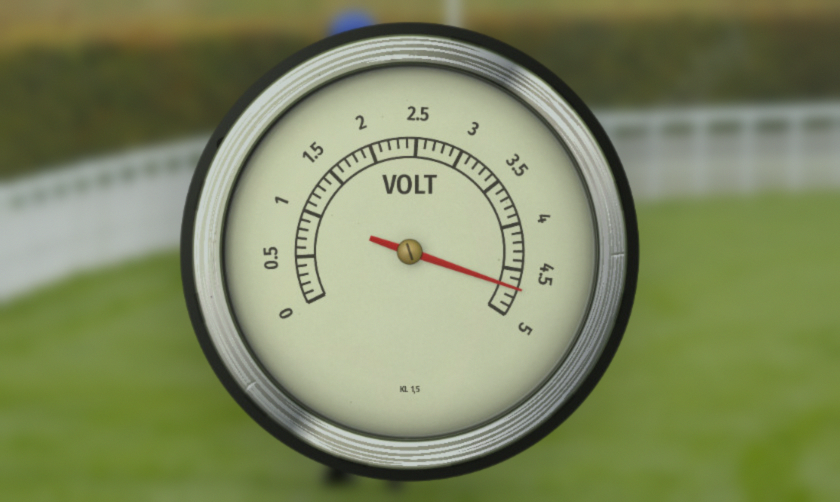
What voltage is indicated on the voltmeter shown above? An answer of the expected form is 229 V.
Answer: 4.7 V
